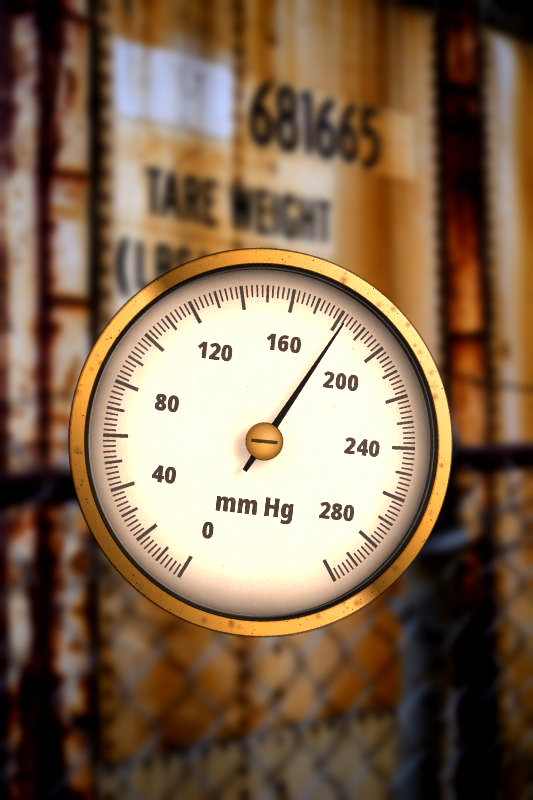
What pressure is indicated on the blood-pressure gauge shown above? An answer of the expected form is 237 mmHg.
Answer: 182 mmHg
